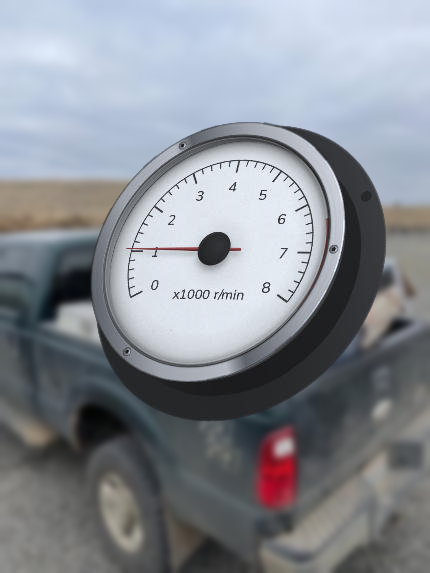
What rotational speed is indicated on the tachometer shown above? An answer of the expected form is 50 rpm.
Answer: 1000 rpm
